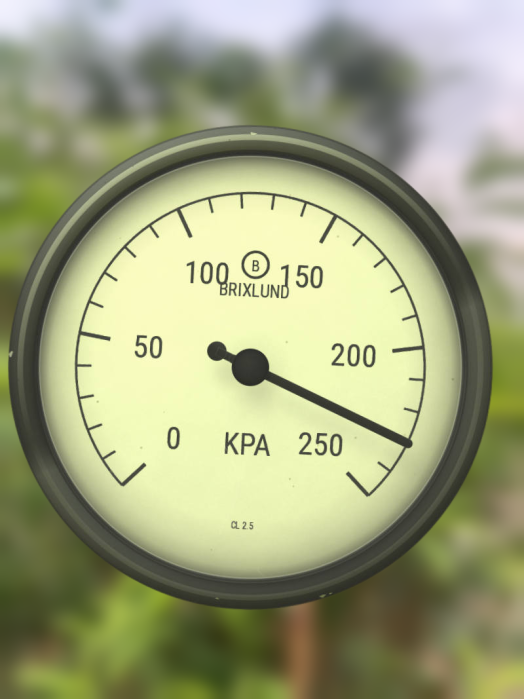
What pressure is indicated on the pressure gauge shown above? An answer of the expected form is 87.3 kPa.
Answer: 230 kPa
